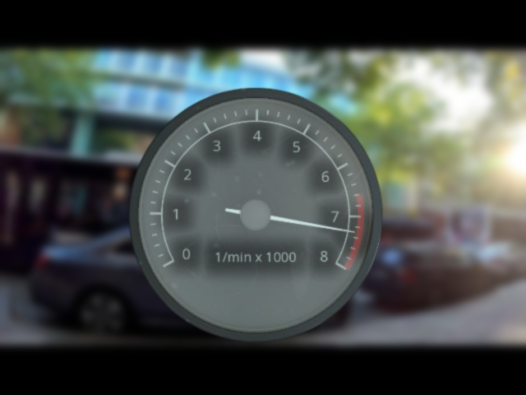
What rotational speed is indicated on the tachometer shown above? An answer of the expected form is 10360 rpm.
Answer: 7300 rpm
